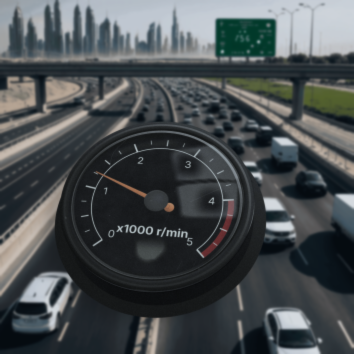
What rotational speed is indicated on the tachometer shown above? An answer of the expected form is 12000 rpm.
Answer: 1250 rpm
